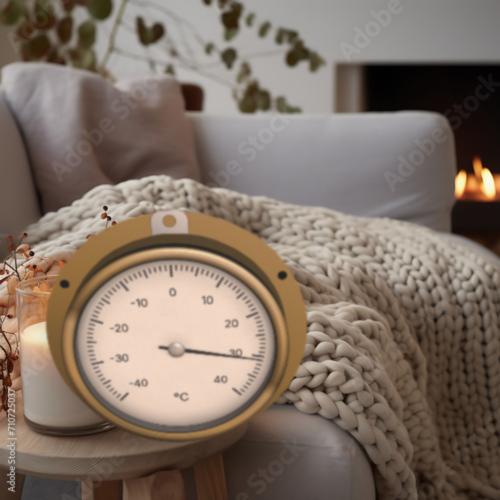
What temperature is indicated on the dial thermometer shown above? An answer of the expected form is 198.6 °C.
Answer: 30 °C
